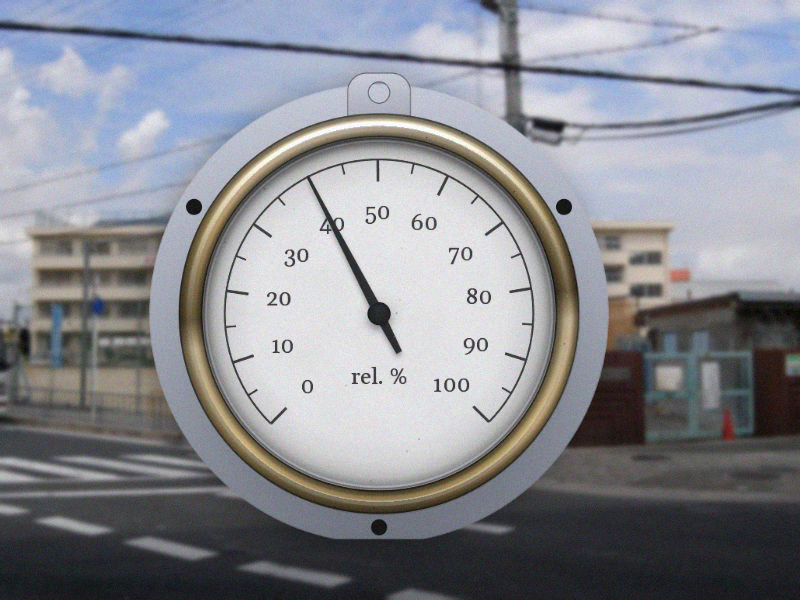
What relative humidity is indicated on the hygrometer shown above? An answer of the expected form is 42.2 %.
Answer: 40 %
